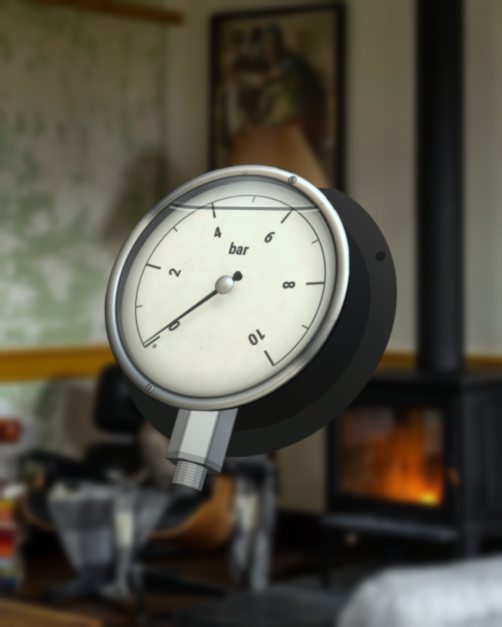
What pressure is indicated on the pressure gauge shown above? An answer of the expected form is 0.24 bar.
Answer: 0 bar
